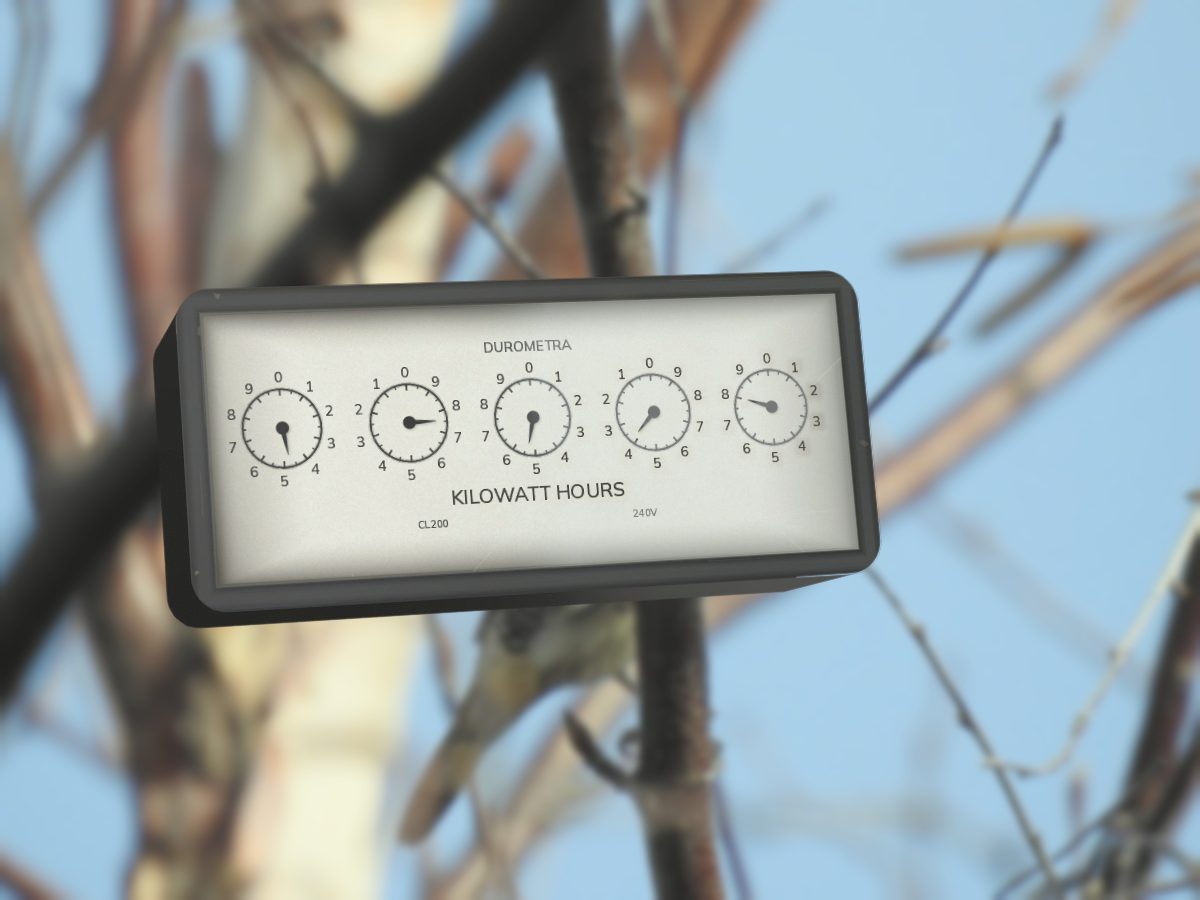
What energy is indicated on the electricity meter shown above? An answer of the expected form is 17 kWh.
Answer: 47538 kWh
